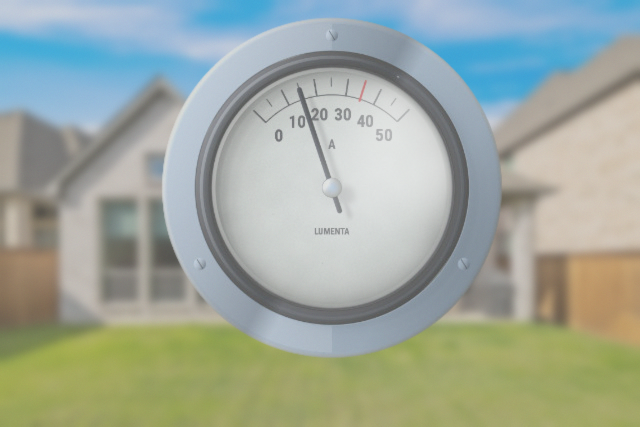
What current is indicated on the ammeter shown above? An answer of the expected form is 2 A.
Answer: 15 A
